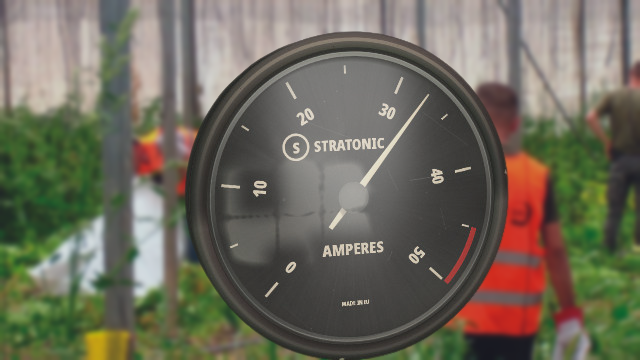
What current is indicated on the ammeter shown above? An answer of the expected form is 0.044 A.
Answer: 32.5 A
